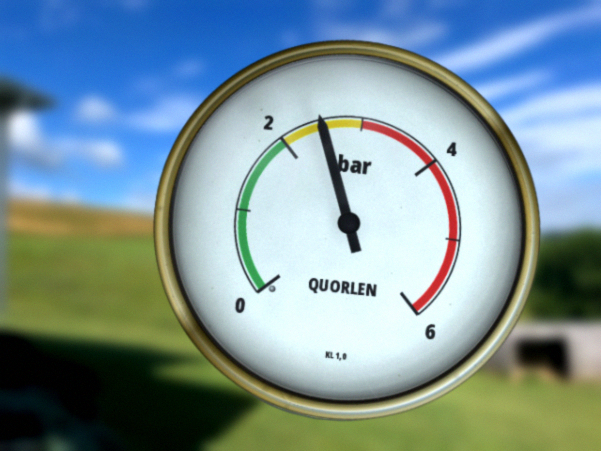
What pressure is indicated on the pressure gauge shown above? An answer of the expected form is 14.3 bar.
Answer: 2.5 bar
